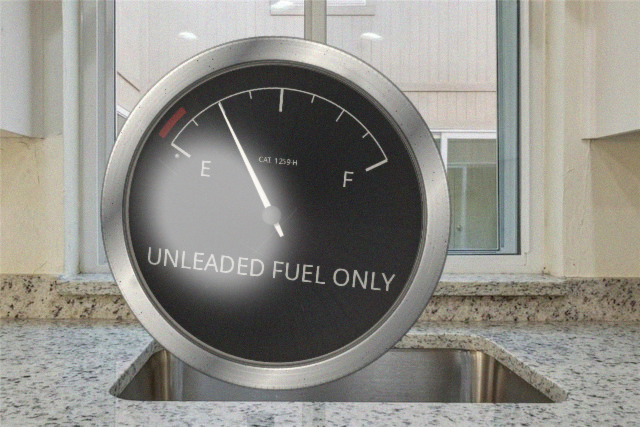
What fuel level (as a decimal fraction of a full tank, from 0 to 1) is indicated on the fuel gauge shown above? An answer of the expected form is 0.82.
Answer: 0.25
